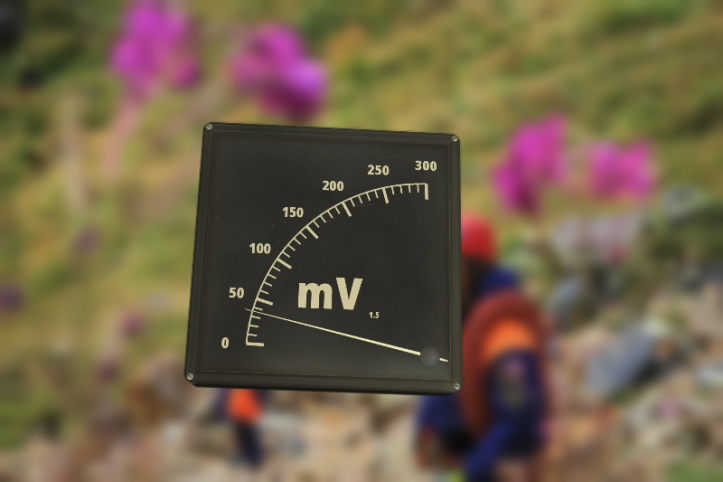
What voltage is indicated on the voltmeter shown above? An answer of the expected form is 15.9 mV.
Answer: 35 mV
